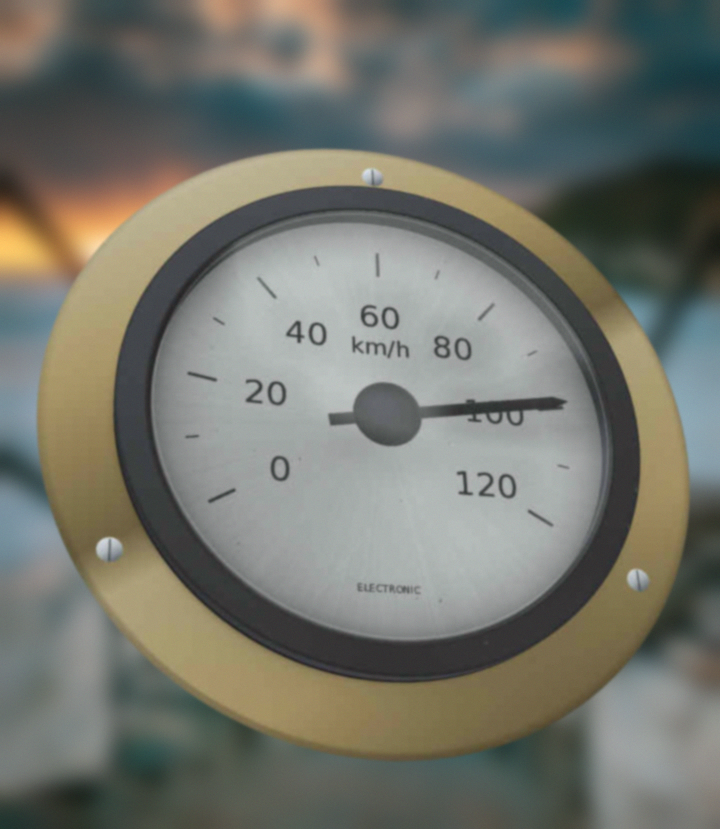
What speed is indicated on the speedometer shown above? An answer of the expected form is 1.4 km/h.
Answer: 100 km/h
